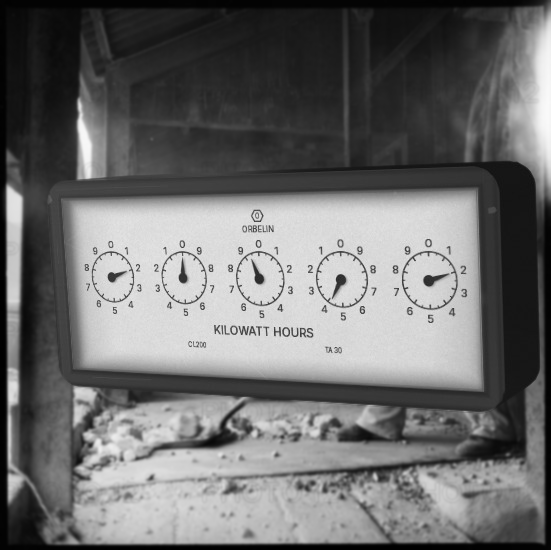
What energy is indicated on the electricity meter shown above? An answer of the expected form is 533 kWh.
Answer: 19942 kWh
